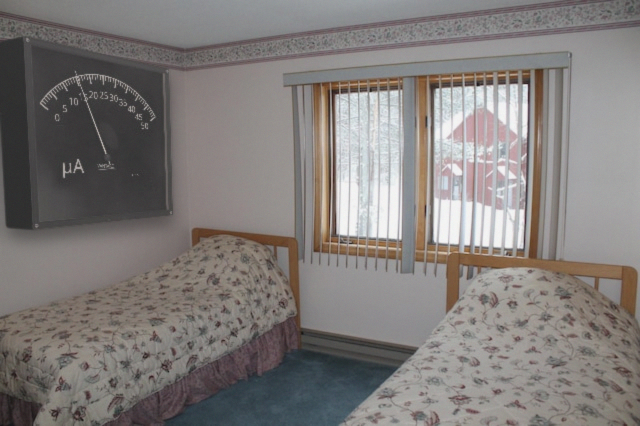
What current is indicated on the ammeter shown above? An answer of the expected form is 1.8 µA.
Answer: 15 µA
